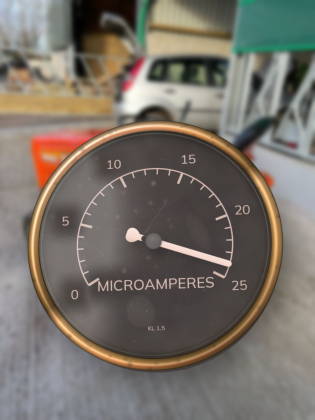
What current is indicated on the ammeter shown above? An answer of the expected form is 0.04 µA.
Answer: 24 µA
